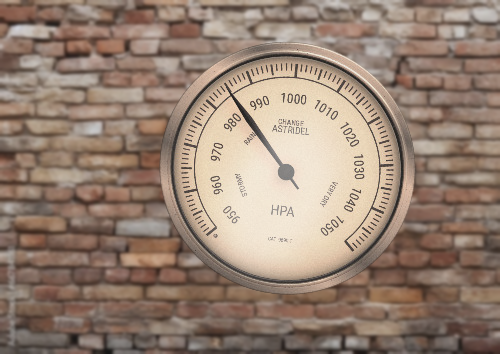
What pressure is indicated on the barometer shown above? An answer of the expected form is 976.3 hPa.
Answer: 985 hPa
